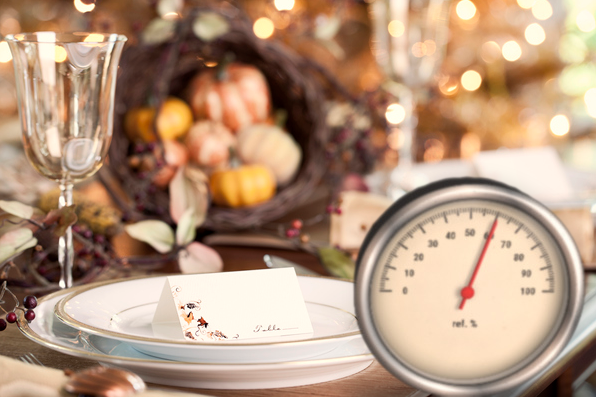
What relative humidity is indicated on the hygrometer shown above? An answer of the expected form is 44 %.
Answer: 60 %
